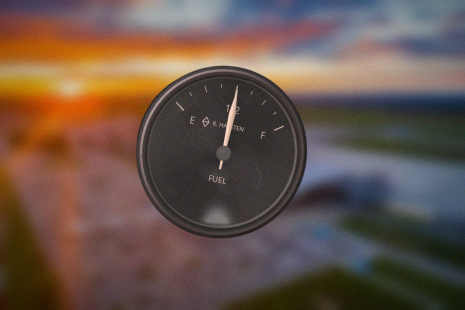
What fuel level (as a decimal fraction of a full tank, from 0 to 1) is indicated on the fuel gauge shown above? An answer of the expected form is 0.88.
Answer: 0.5
